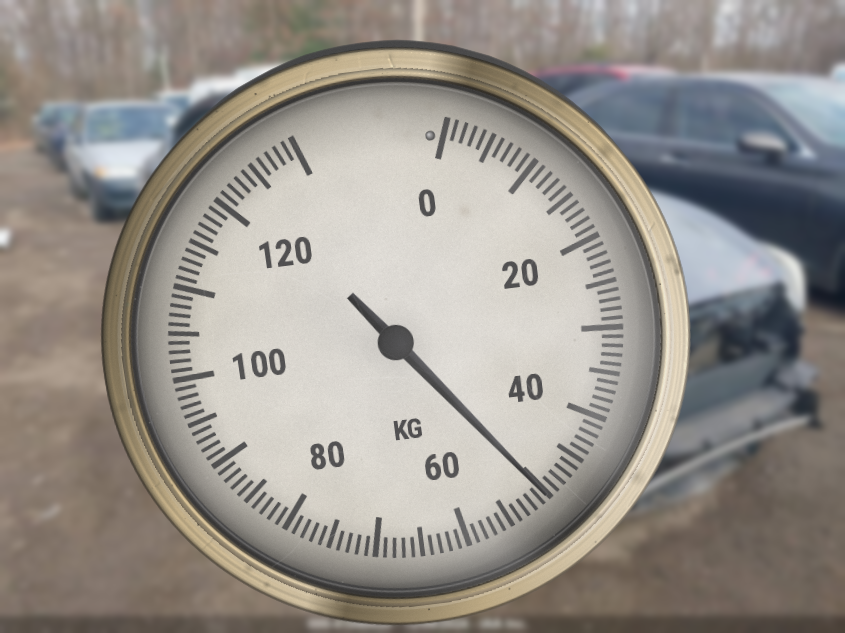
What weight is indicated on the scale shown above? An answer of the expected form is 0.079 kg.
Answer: 50 kg
